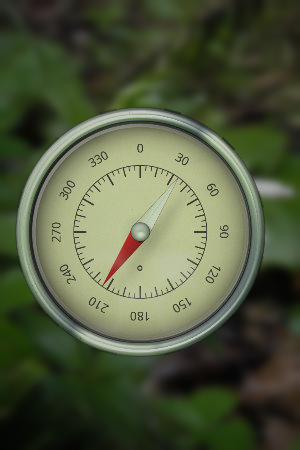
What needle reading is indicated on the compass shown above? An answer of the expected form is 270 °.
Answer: 215 °
